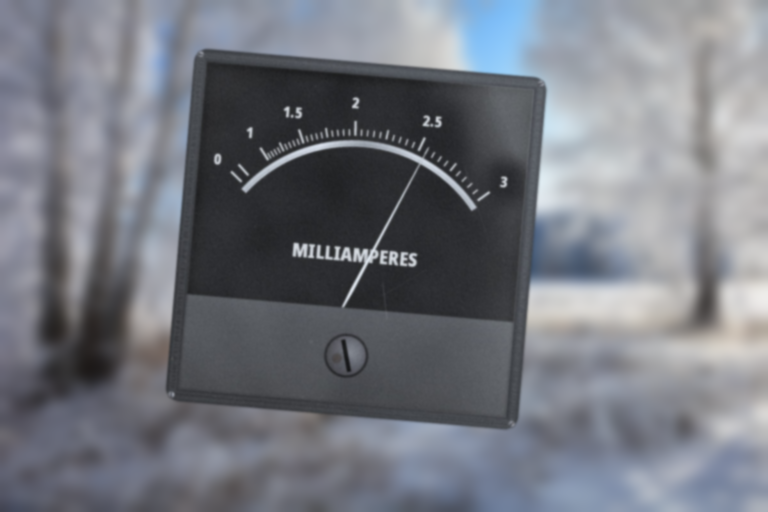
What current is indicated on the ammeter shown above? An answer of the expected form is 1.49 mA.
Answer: 2.55 mA
